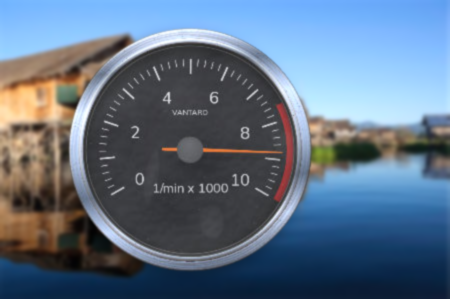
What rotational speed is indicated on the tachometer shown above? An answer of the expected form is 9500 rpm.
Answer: 8800 rpm
